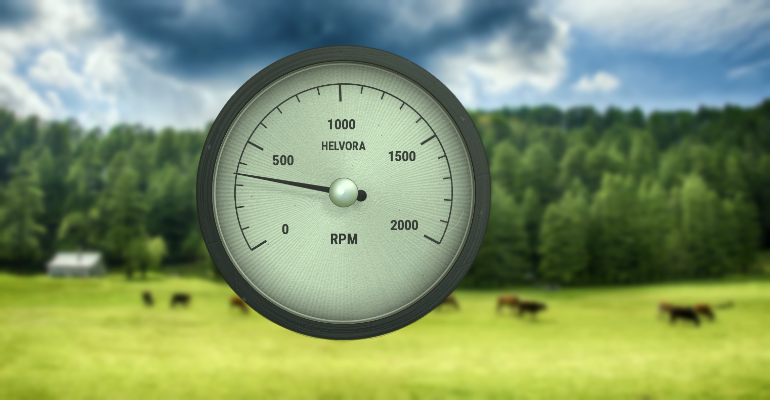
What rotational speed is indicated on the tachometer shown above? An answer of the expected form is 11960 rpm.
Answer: 350 rpm
